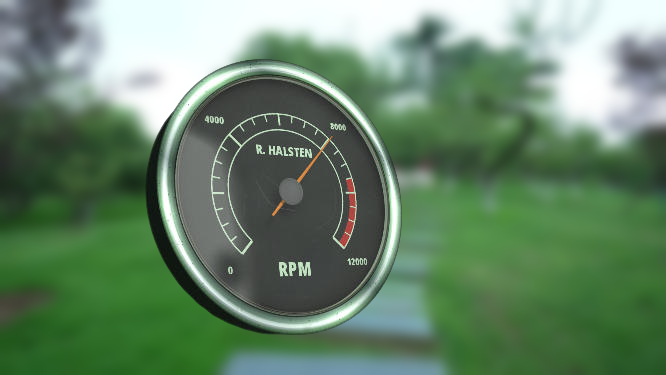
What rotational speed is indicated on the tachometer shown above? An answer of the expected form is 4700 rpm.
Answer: 8000 rpm
